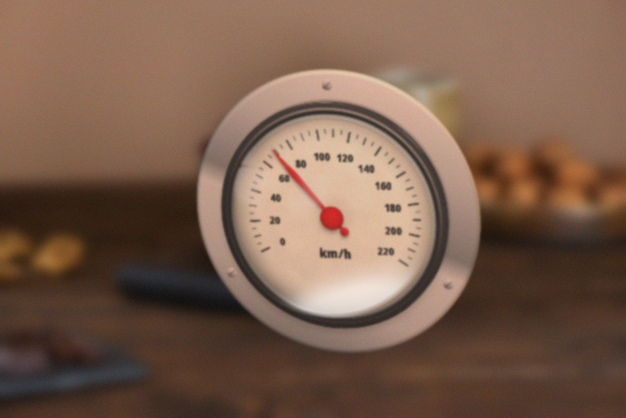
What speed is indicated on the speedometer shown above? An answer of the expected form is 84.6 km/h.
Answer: 70 km/h
